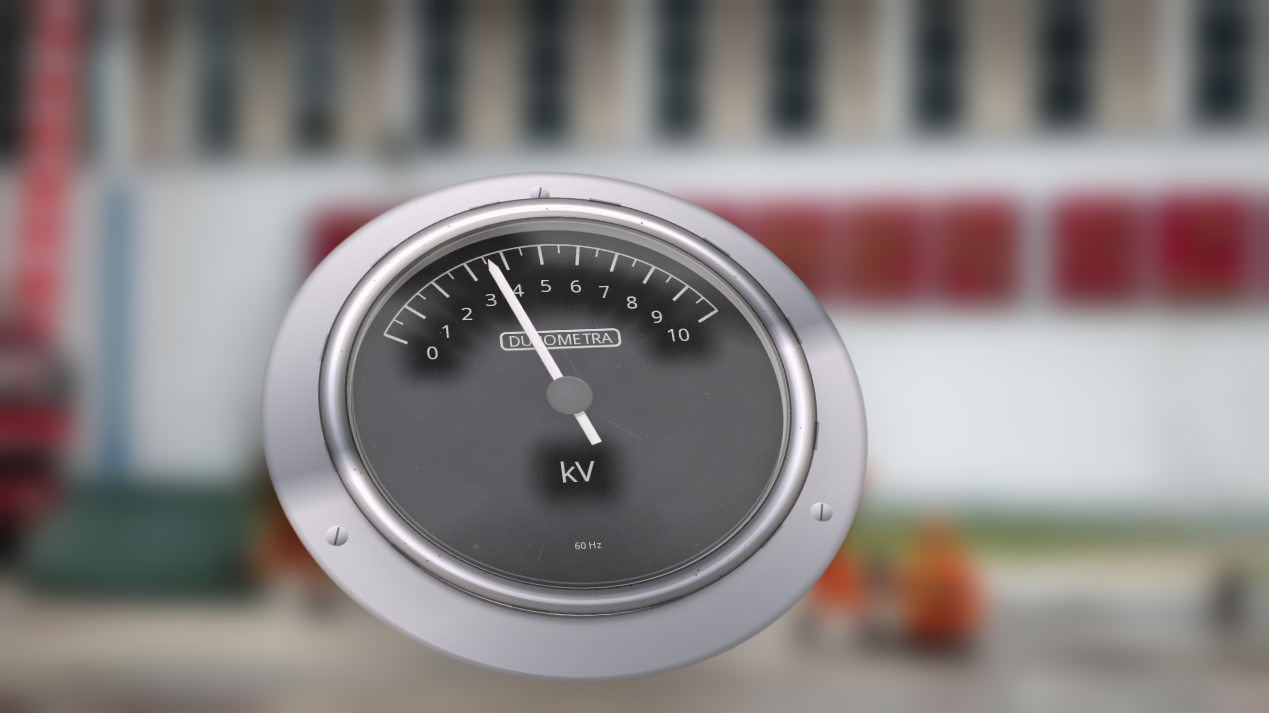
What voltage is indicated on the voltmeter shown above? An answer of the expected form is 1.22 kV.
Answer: 3.5 kV
